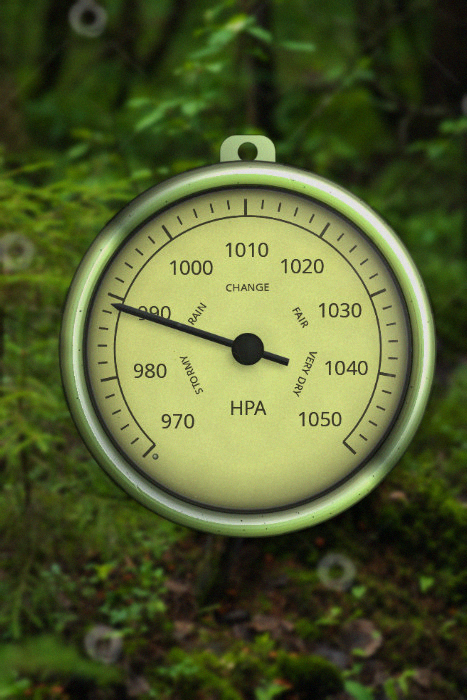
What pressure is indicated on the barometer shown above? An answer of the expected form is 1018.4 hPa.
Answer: 989 hPa
